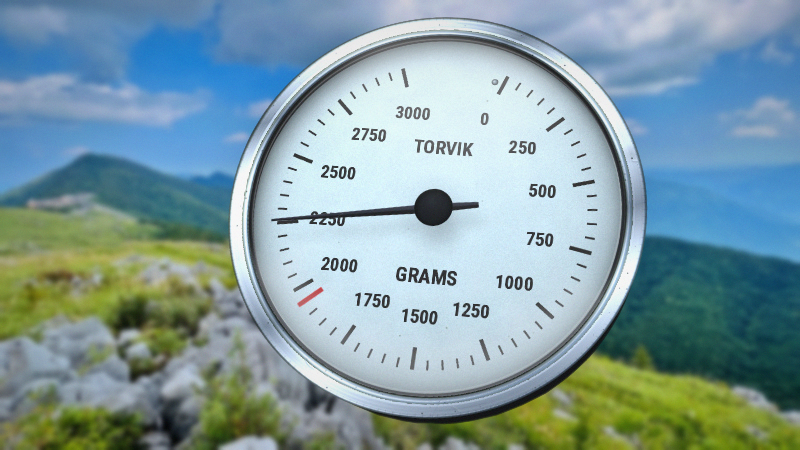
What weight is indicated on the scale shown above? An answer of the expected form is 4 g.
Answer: 2250 g
